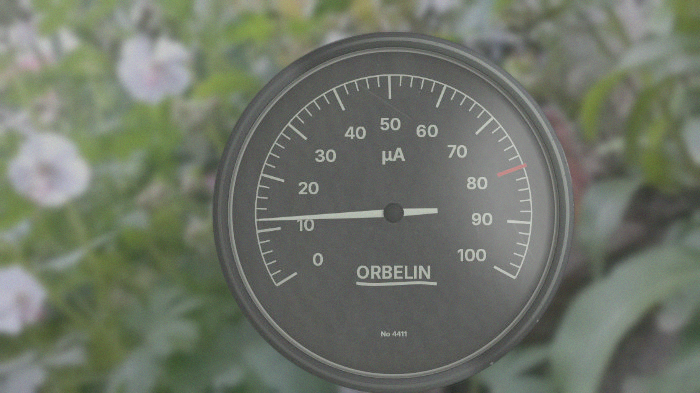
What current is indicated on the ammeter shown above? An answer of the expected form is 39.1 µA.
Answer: 12 µA
